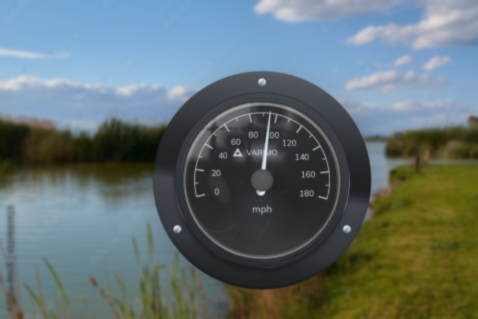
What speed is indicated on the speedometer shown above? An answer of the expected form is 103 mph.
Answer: 95 mph
